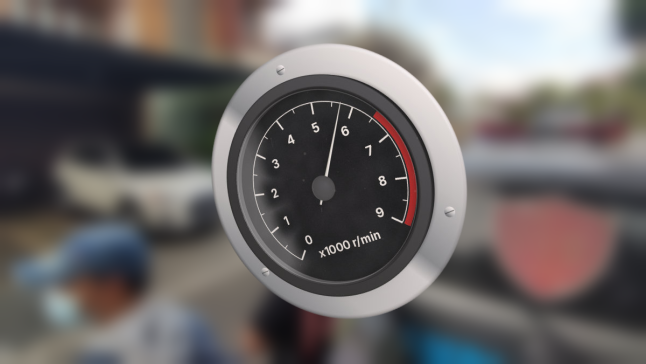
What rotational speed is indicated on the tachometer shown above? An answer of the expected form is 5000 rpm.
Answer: 5750 rpm
